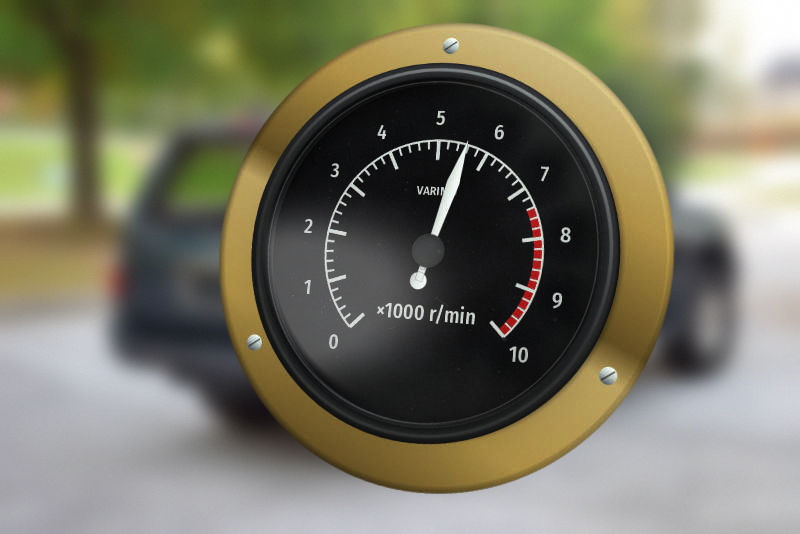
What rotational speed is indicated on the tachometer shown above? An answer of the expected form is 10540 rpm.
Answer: 5600 rpm
